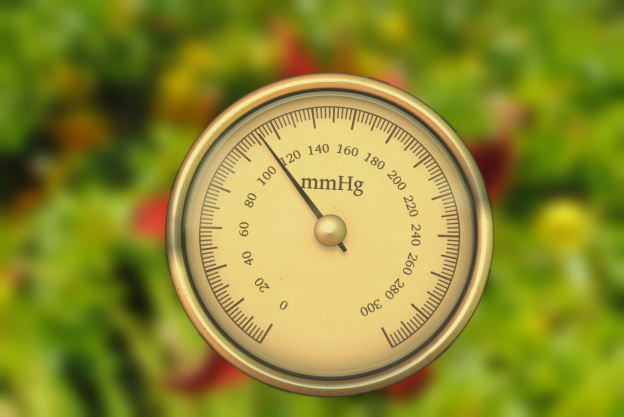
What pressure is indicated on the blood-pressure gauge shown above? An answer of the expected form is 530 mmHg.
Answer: 112 mmHg
